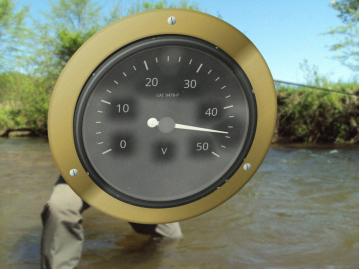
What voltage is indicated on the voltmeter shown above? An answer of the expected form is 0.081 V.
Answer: 45 V
